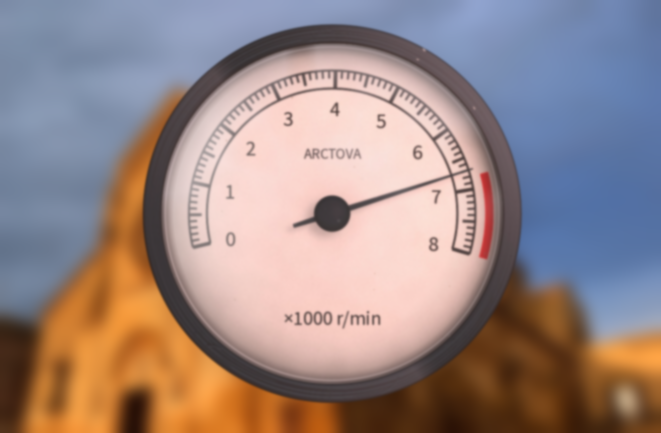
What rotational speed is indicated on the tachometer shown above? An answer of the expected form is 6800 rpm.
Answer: 6700 rpm
